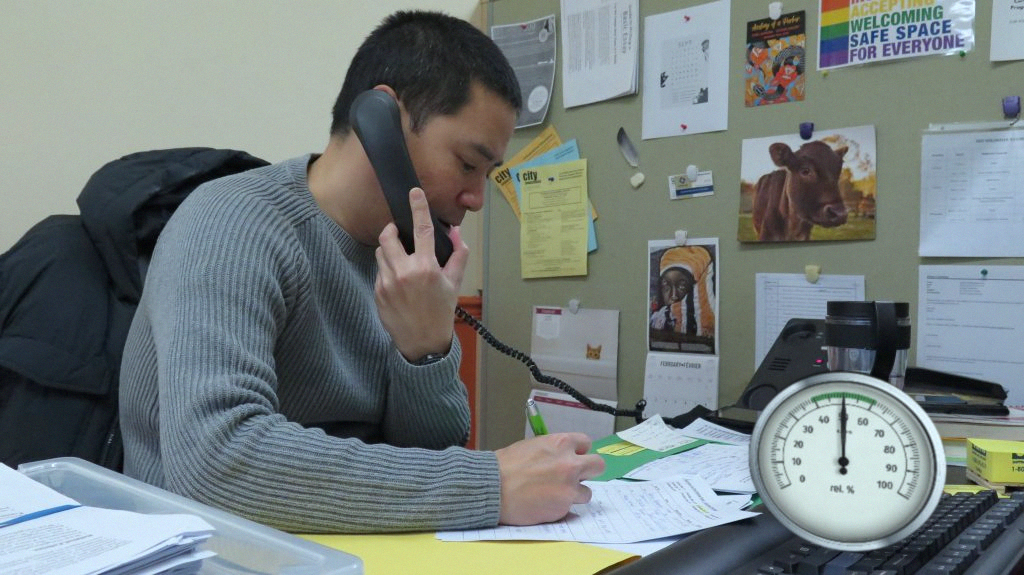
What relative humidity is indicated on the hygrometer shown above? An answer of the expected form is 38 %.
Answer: 50 %
